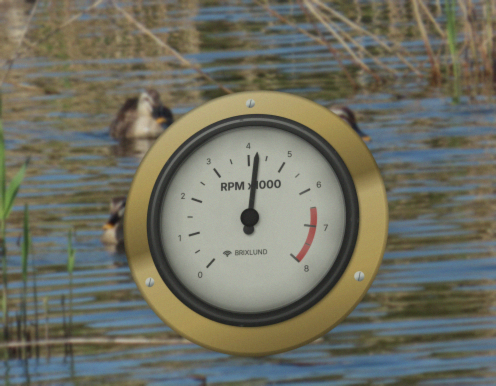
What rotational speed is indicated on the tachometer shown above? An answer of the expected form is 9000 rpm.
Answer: 4250 rpm
